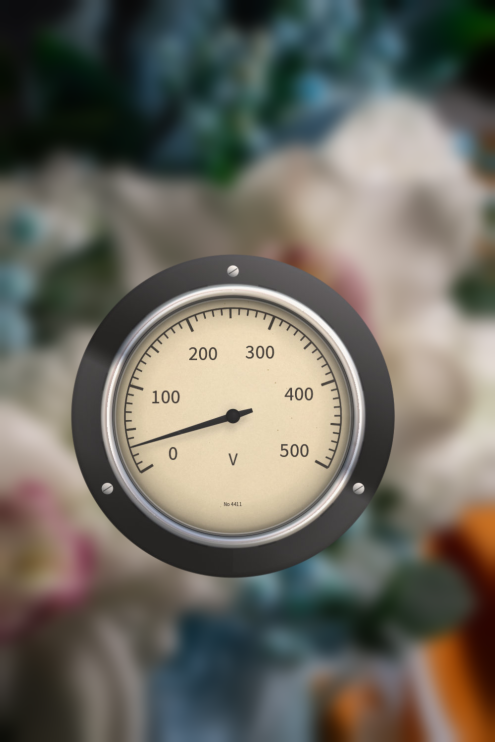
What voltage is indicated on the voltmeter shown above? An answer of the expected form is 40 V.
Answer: 30 V
